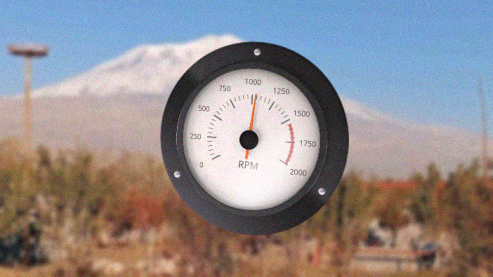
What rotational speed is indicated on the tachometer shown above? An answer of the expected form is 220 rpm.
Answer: 1050 rpm
